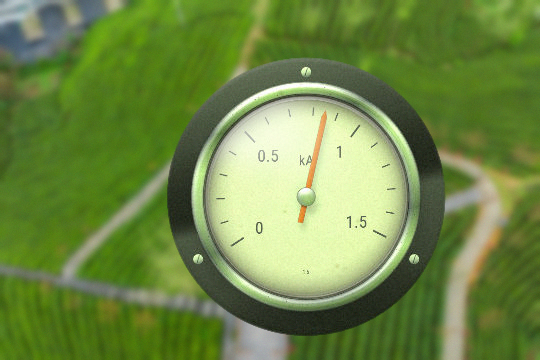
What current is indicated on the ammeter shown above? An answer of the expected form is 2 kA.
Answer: 0.85 kA
